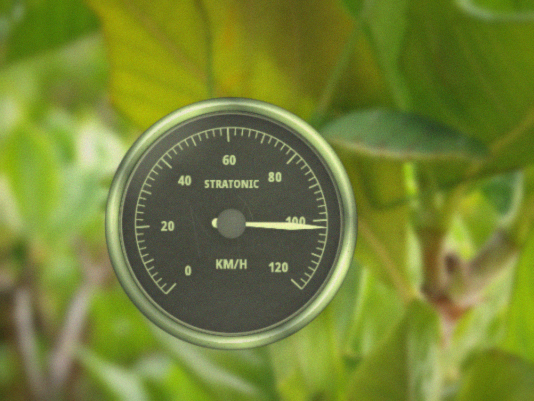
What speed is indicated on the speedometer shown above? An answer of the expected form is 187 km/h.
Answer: 102 km/h
